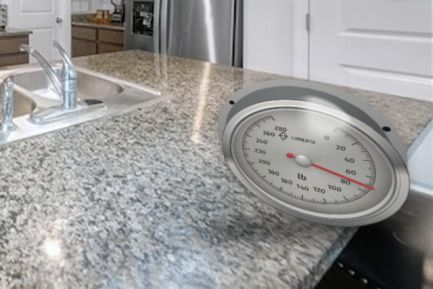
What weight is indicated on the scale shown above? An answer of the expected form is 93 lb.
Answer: 70 lb
